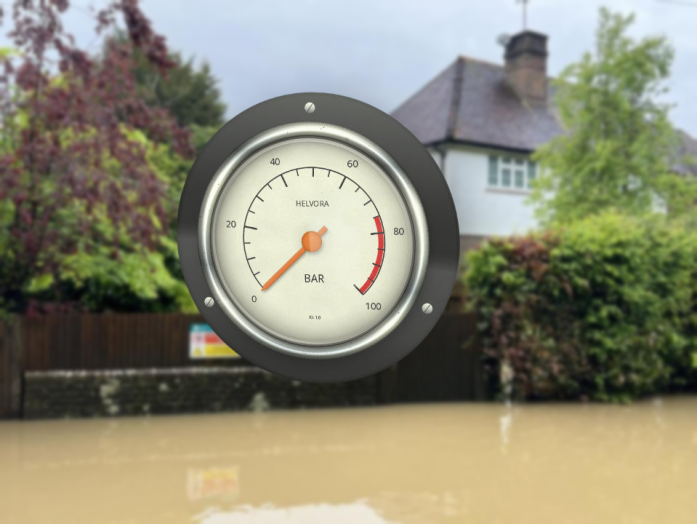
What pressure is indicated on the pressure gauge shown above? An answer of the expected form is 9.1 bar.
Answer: 0 bar
